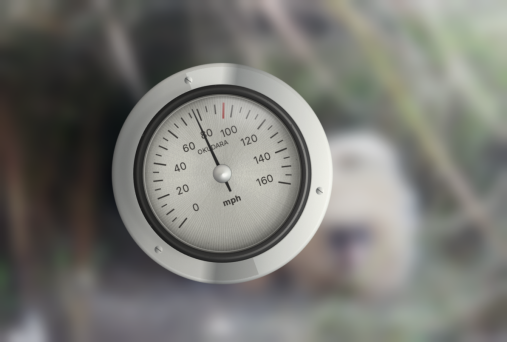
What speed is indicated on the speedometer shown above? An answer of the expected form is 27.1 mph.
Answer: 77.5 mph
